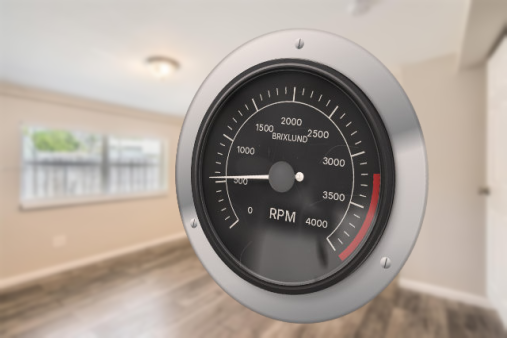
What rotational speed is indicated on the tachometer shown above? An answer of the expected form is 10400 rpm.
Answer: 550 rpm
